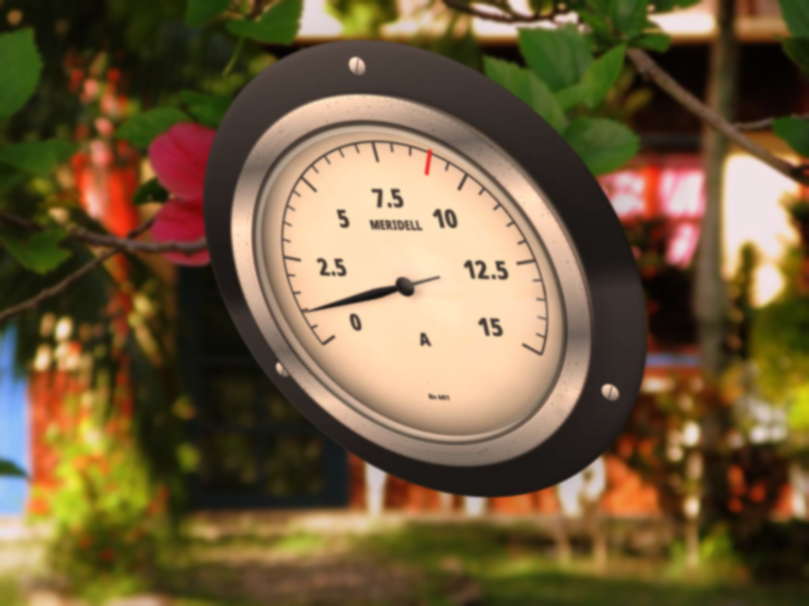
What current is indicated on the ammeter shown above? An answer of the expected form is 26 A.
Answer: 1 A
